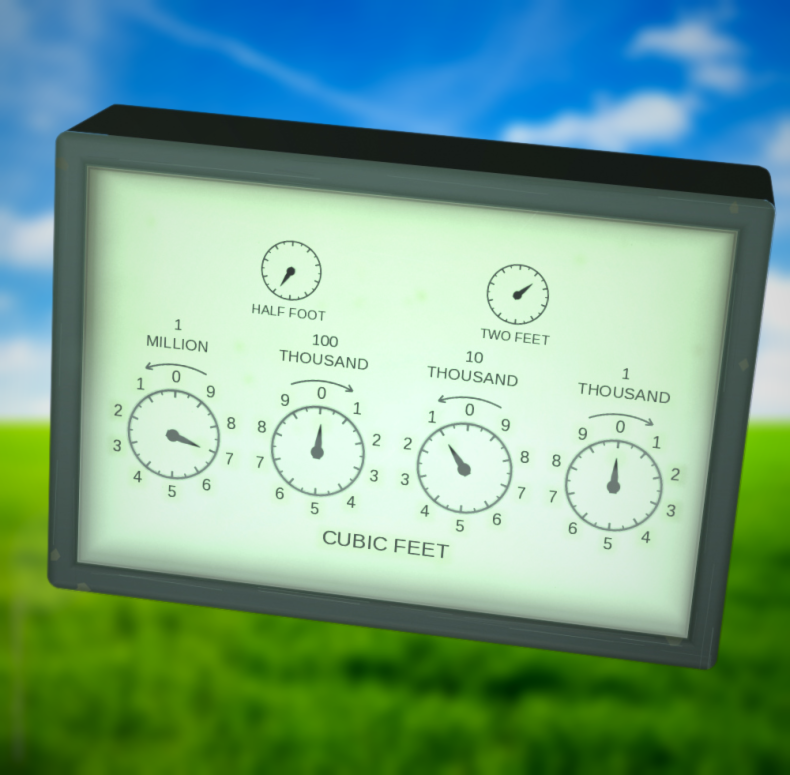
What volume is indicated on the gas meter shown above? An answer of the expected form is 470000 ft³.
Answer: 701000 ft³
